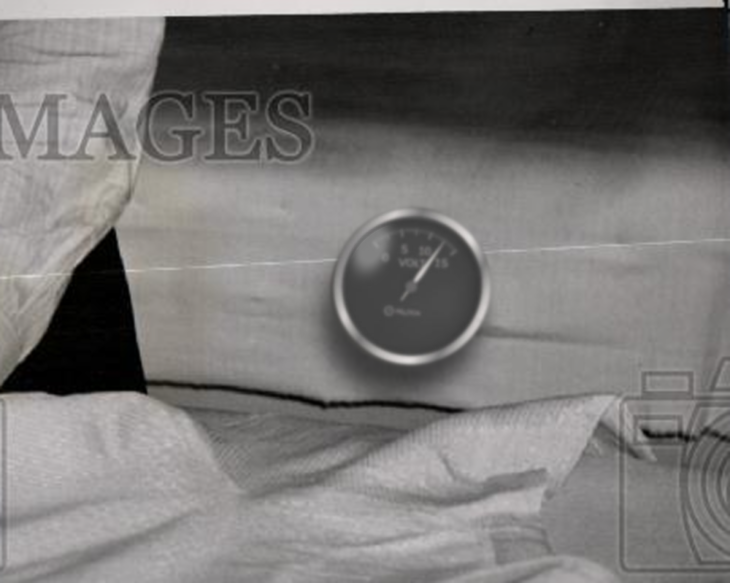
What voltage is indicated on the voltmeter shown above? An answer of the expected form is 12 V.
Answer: 12.5 V
